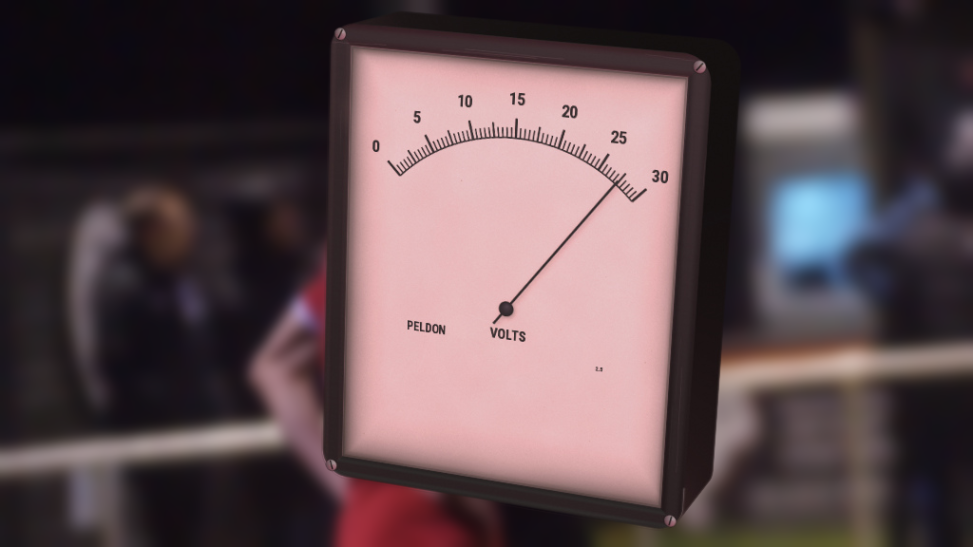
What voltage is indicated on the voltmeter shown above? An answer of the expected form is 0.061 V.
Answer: 27.5 V
